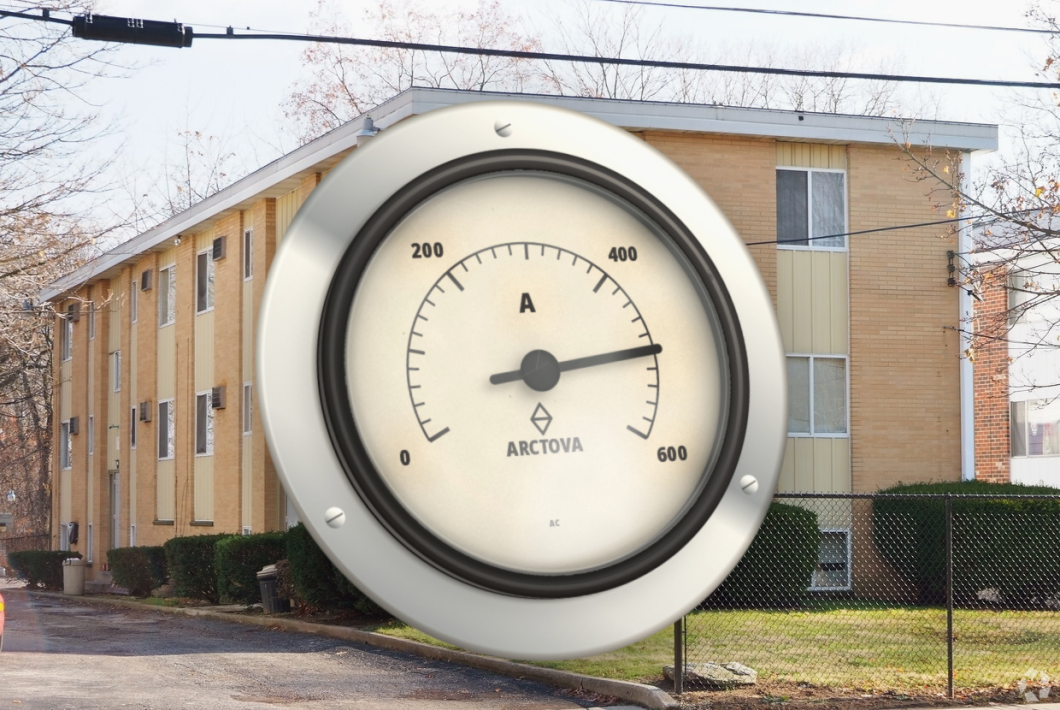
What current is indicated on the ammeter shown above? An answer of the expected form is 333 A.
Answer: 500 A
